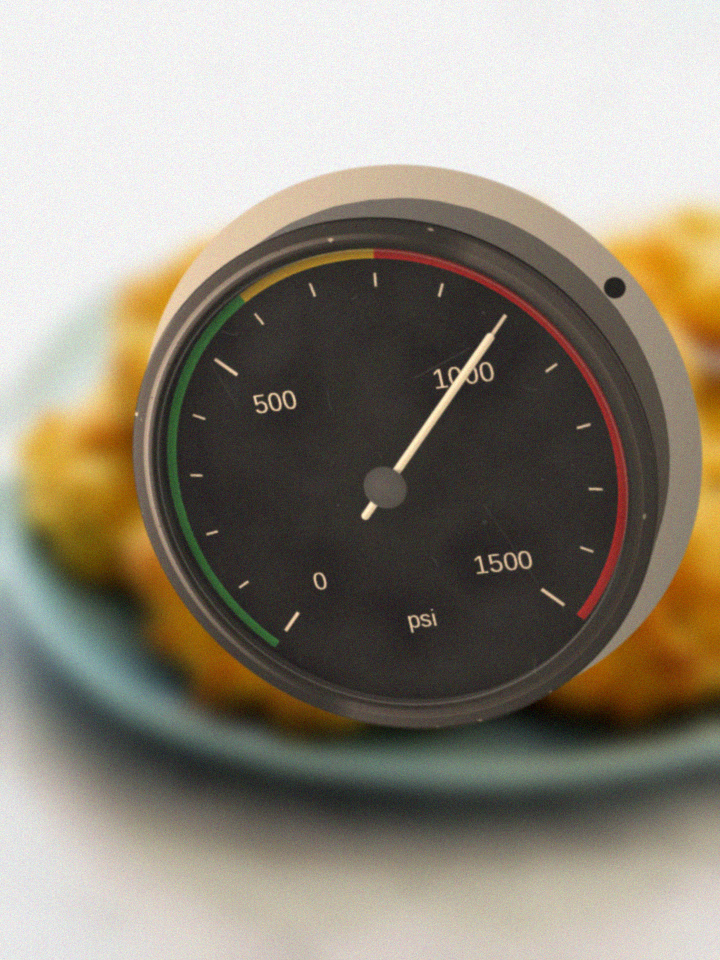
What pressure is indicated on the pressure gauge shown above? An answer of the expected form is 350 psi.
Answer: 1000 psi
